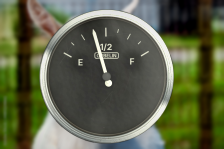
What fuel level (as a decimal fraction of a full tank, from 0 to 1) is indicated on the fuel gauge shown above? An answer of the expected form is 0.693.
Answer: 0.375
